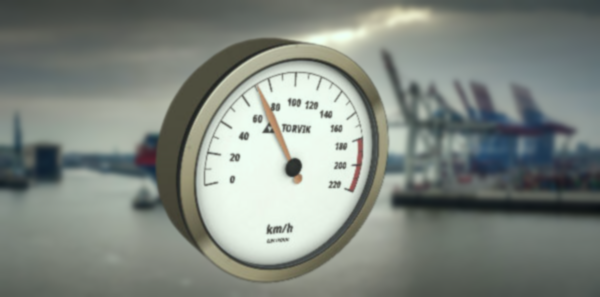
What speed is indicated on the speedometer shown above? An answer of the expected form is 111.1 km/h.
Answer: 70 km/h
